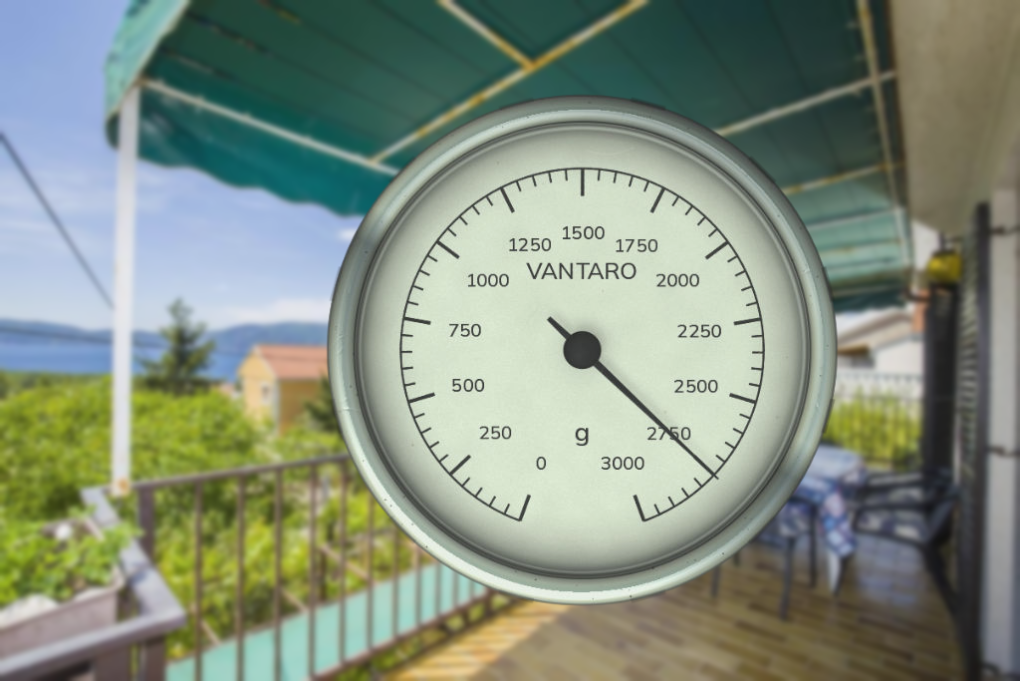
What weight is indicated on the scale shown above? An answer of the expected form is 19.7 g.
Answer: 2750 g
